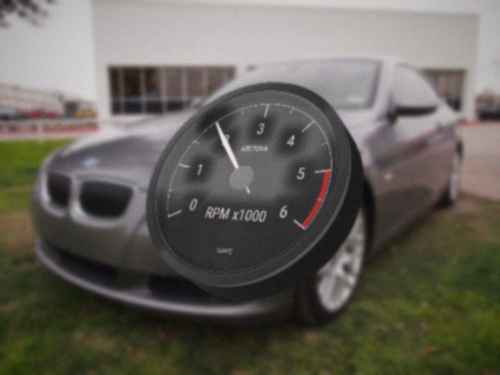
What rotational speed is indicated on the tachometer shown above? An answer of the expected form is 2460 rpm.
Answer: 2000 rpm
